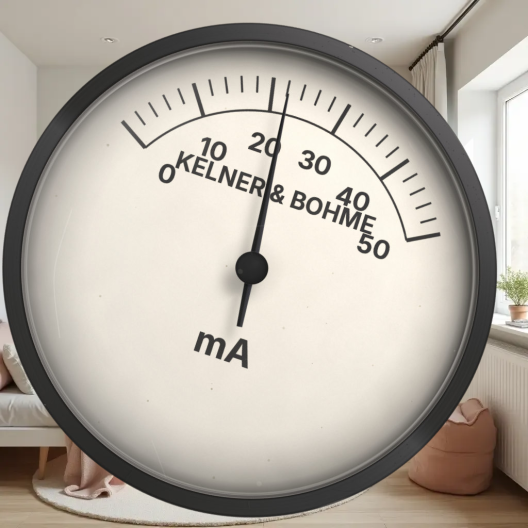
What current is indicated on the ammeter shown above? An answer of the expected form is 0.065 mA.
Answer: 22 mA
